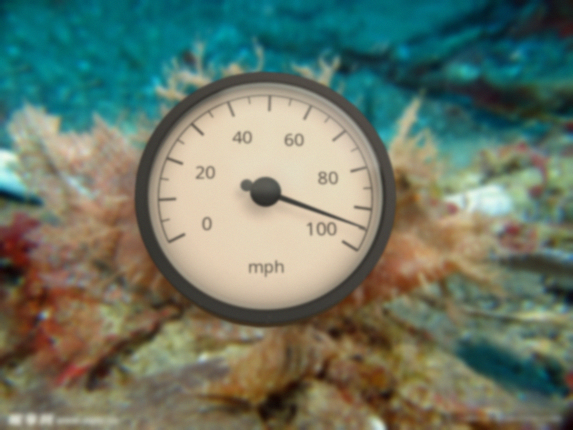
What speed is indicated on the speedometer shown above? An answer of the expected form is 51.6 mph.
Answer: 95 mph
